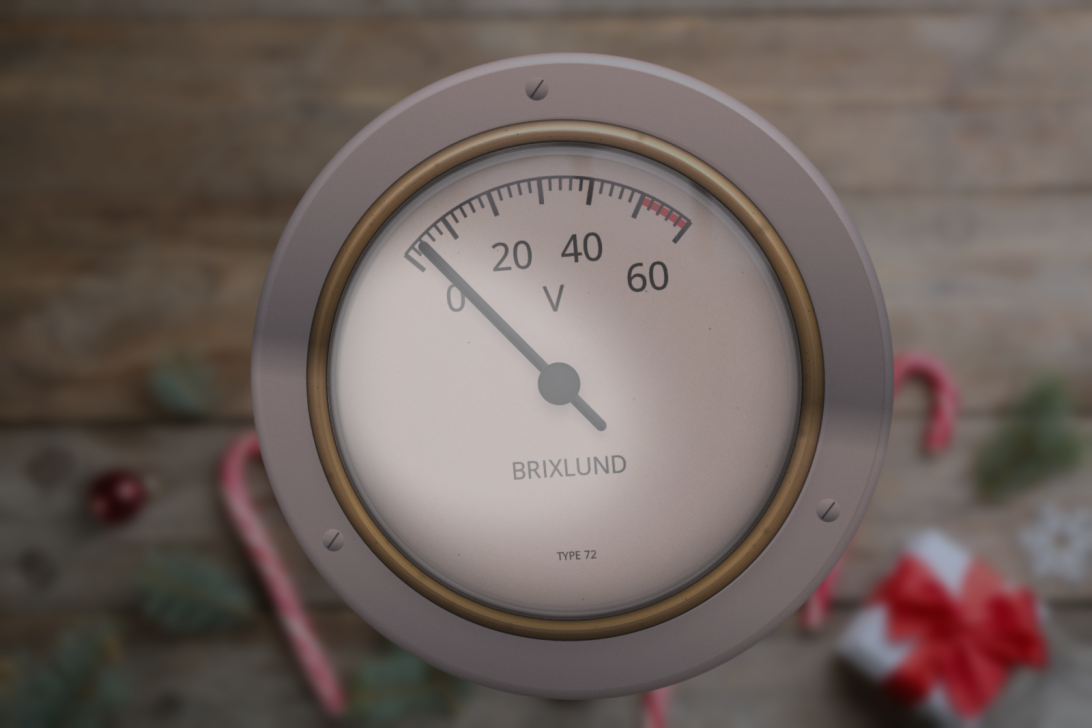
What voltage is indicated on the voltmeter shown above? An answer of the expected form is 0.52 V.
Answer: 4 V
